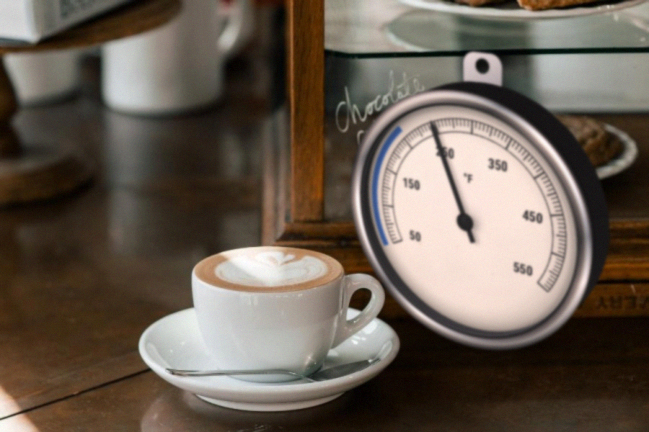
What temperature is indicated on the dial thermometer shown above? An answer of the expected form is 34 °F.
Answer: 250 °F
